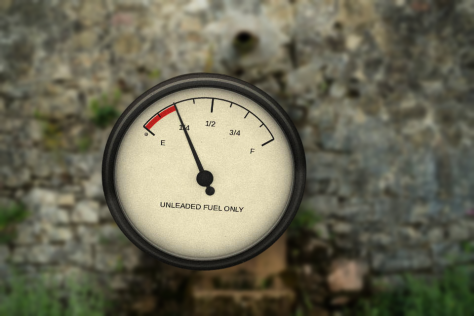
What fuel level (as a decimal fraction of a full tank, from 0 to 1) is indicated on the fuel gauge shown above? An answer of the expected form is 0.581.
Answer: 0.25
